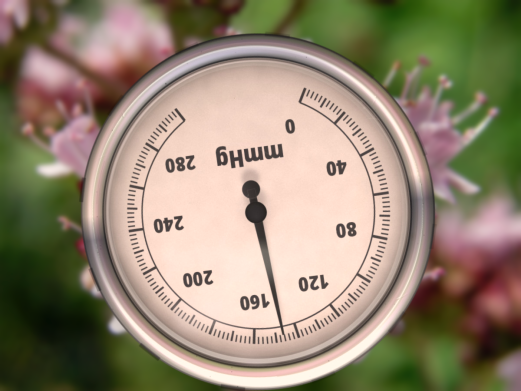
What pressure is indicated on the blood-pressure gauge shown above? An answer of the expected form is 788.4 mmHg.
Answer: 146 mmHg
